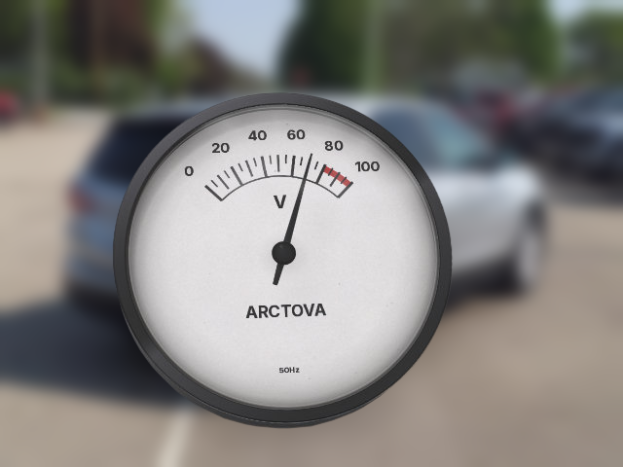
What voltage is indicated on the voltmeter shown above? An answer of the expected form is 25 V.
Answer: 70 V
